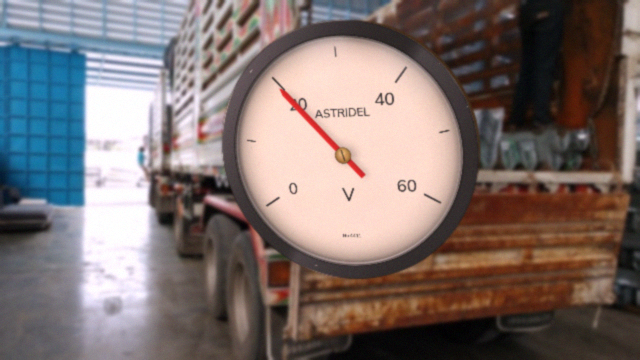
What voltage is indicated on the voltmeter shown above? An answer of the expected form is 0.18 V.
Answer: 20 V
